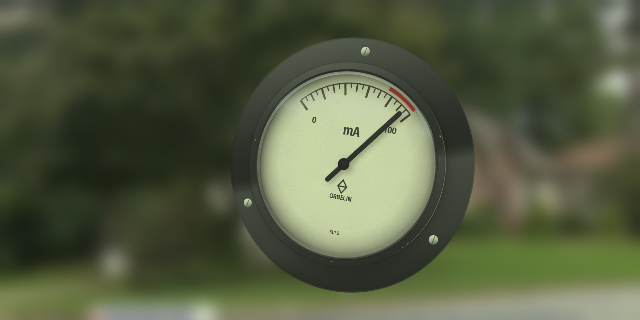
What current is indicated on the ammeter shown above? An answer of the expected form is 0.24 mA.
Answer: 95 mA
